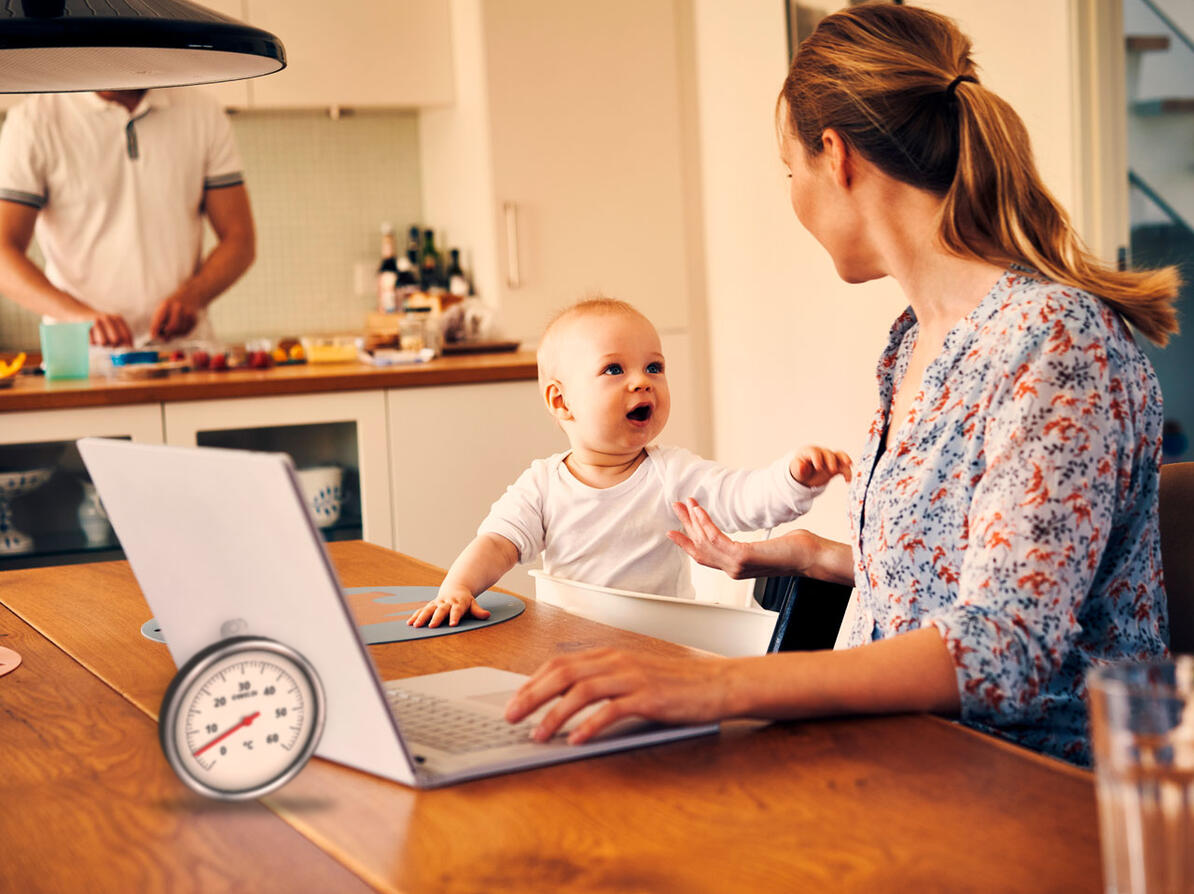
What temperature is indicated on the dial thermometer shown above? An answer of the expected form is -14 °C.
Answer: 5 °C
